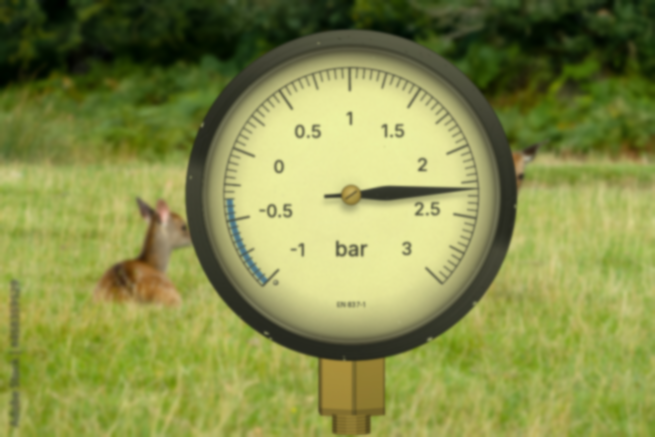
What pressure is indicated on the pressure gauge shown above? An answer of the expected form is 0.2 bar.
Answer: 2.3 bar
